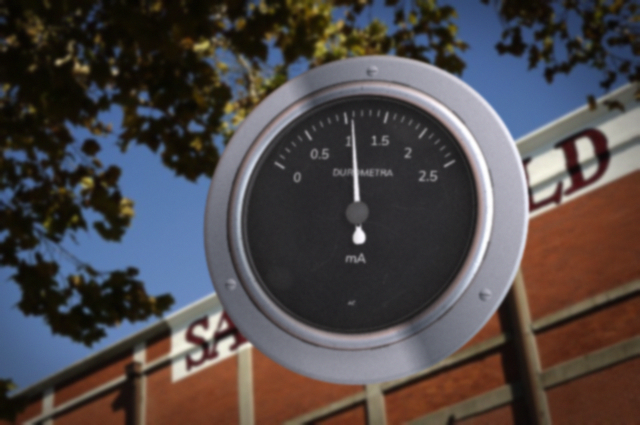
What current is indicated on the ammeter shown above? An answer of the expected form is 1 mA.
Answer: 1.1 mA
